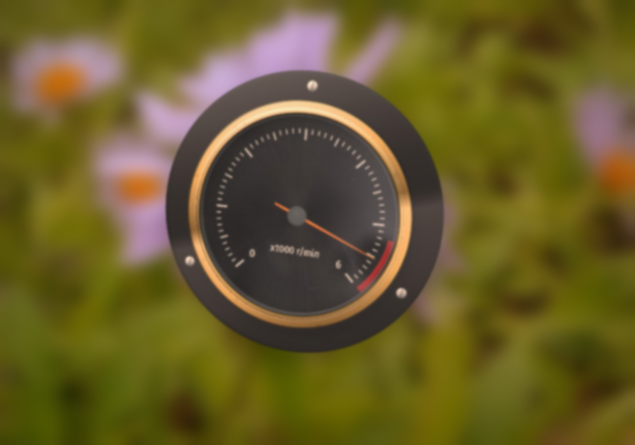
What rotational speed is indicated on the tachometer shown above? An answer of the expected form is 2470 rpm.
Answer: 5500 rpm
